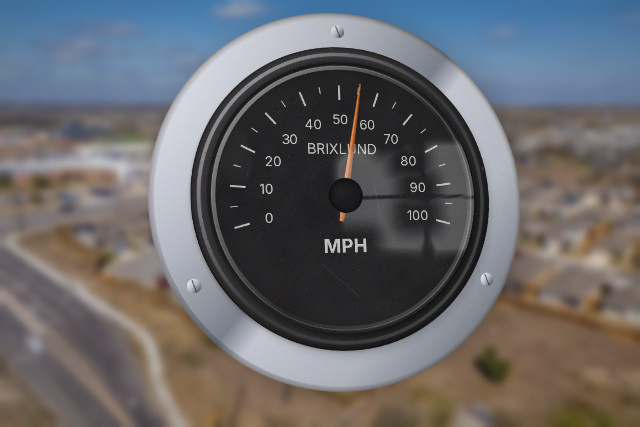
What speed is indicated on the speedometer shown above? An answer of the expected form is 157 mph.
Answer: 55 mph
